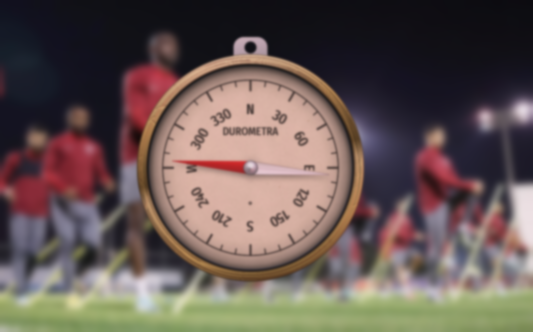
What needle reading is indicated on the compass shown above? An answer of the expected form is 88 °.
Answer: 275 °
